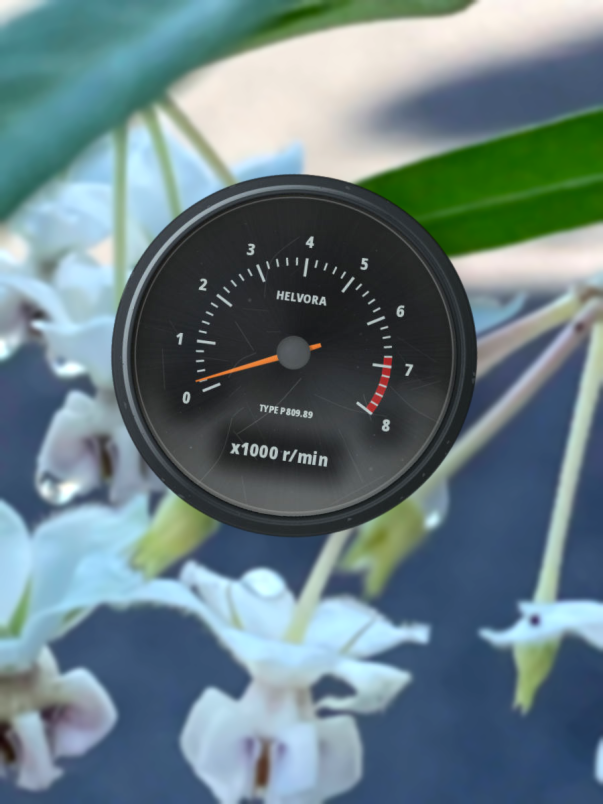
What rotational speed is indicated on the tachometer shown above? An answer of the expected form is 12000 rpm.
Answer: 200 rpm
